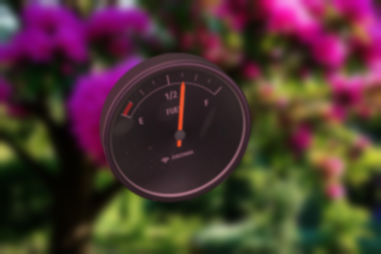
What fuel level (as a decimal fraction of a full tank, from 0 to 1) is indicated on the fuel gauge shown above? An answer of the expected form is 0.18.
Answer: 0.625
